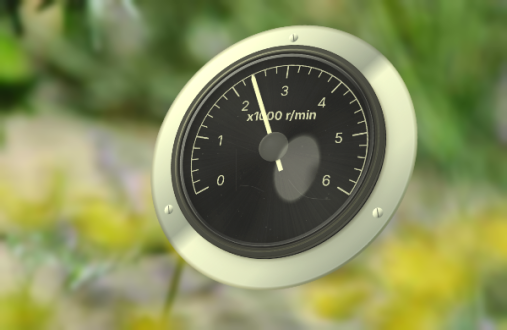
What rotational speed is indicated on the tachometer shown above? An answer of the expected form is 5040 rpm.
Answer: 2400 rpm
